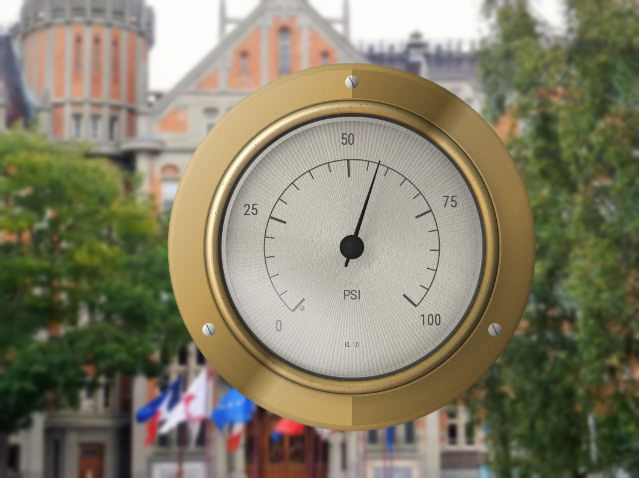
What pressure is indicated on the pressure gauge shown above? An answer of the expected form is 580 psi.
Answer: 57.5 psi
